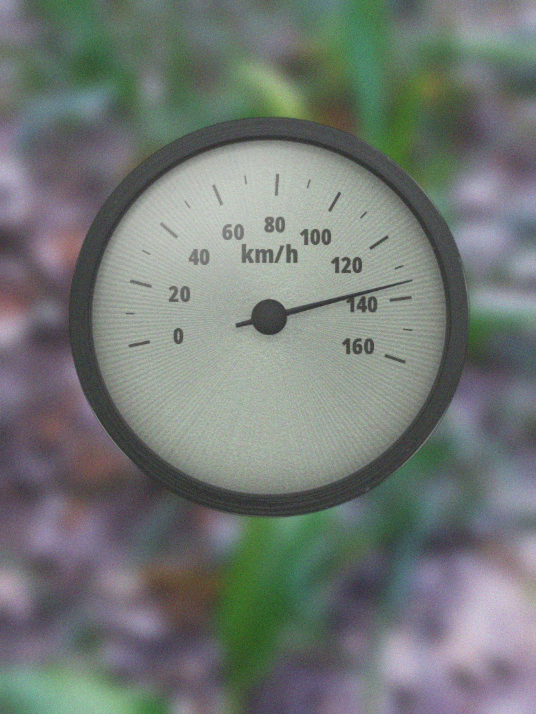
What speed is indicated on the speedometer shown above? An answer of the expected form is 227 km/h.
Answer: 135 km/h
